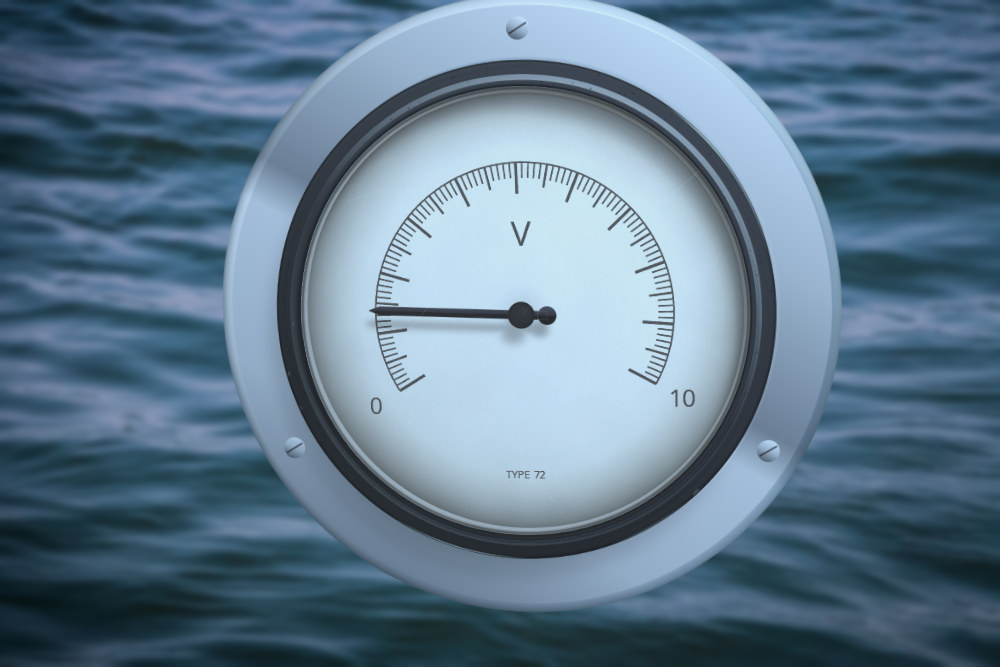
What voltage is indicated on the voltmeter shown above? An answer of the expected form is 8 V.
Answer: 1.4 V
